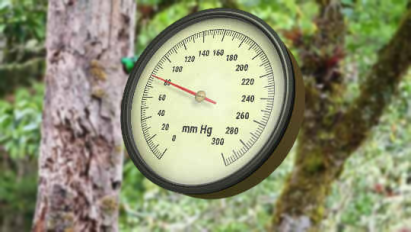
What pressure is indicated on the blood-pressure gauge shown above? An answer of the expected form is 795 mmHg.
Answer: 80 mmHg
